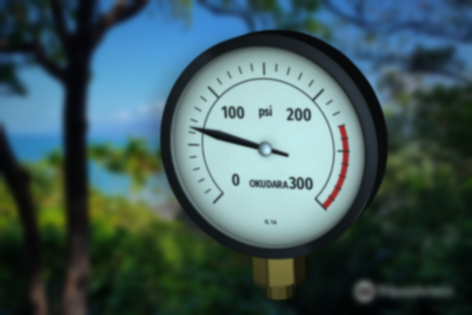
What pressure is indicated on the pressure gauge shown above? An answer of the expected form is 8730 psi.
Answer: 65 psi
